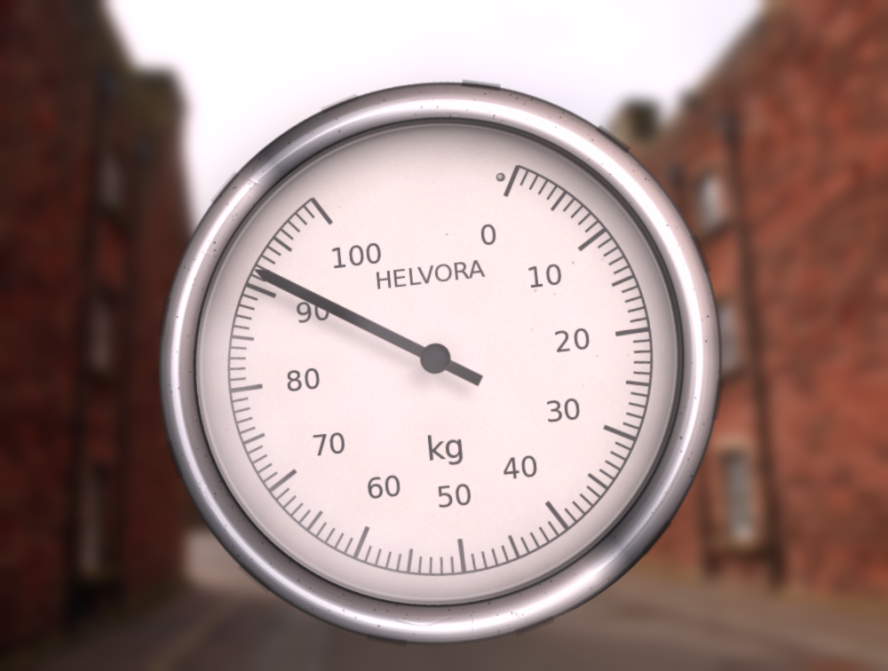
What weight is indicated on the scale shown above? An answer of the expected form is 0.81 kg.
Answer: 91.5 kg
